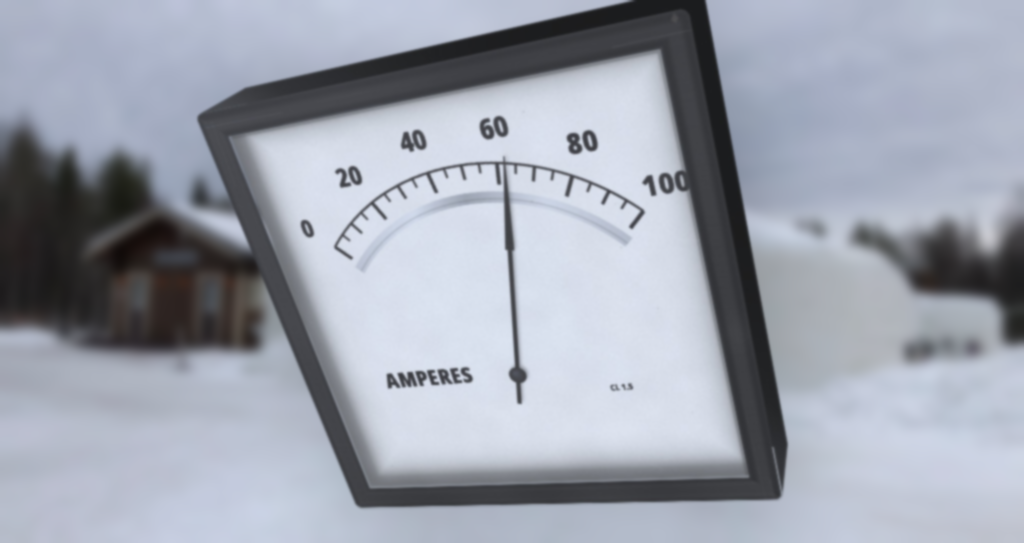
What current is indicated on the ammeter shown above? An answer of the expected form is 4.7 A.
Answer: 62.5 A
